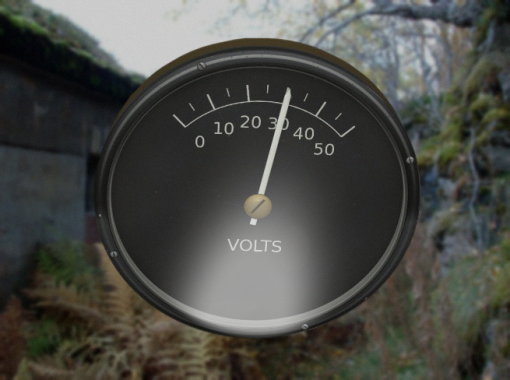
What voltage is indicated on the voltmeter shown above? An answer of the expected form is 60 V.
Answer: 30 V
